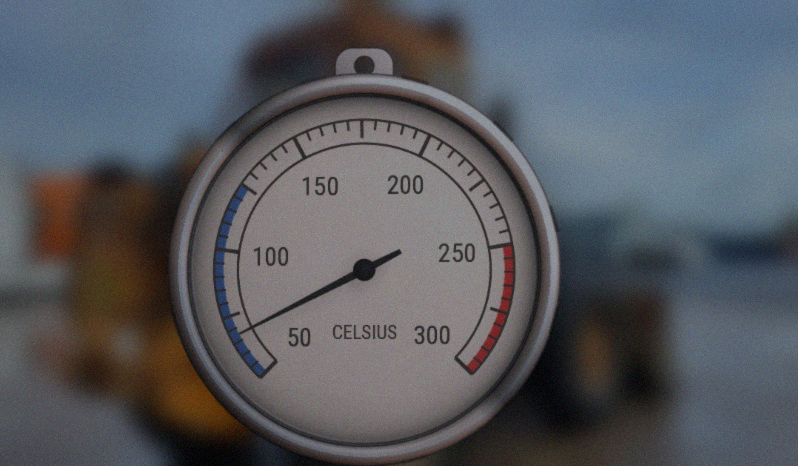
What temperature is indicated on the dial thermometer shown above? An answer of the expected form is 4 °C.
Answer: 67.5 °C
